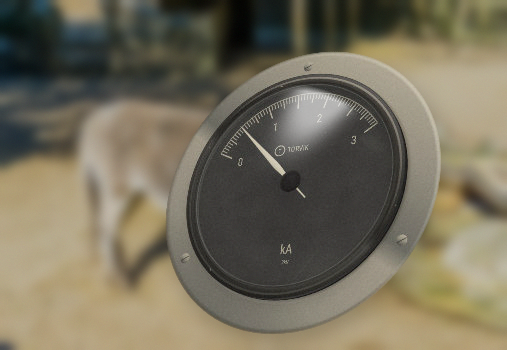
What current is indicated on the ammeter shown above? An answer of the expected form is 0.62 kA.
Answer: 0.5 kA
